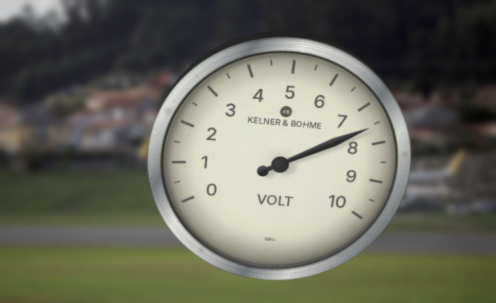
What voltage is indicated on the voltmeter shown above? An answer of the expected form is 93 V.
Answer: 7.5 V
